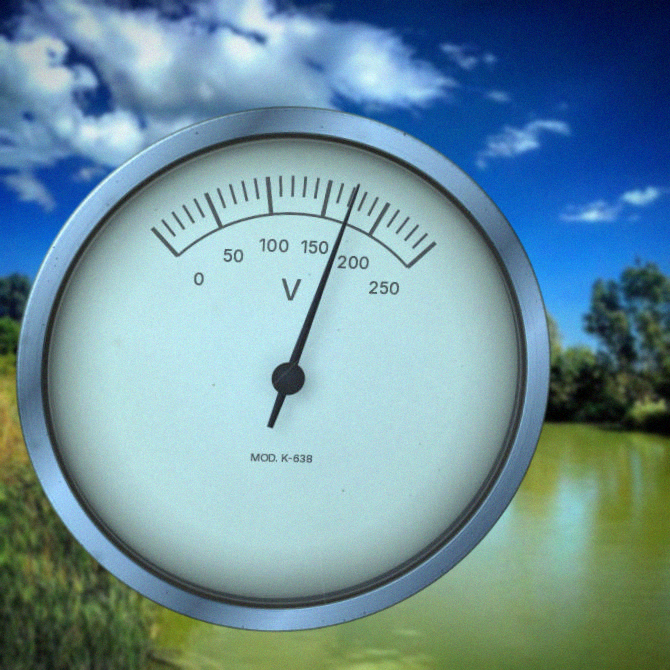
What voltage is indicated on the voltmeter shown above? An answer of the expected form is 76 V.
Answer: 170 V
